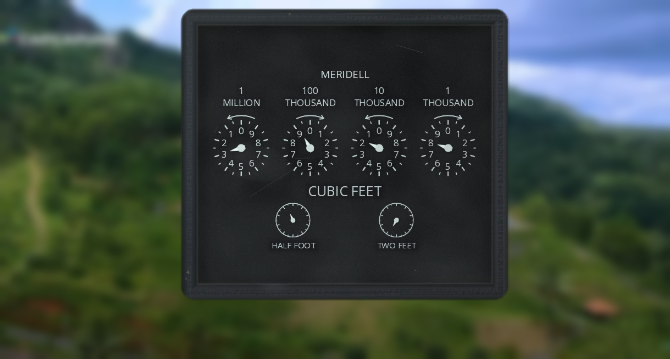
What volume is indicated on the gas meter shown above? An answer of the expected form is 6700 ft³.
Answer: 291800 ft³
